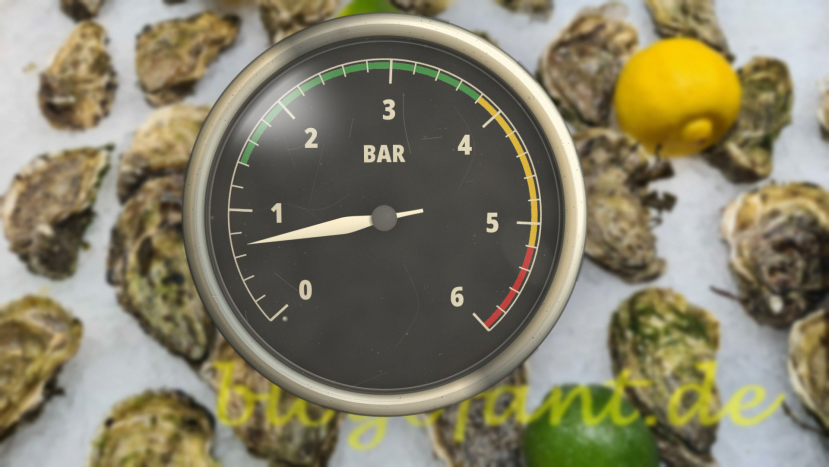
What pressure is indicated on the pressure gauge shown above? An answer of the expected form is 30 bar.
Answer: 0.7 bar
